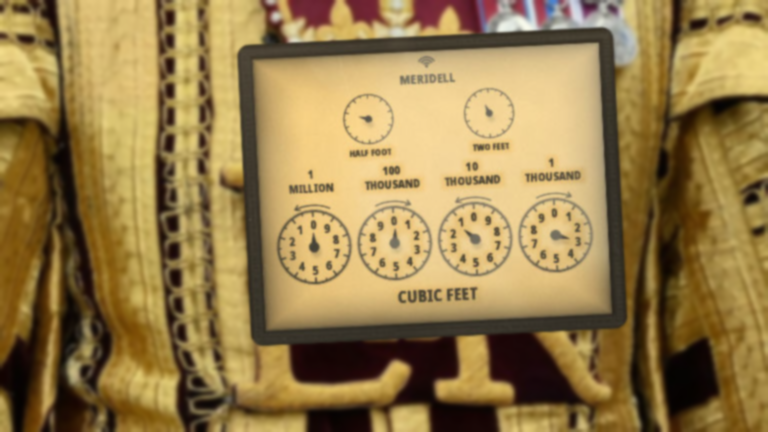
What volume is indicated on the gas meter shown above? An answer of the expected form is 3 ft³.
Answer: 1300 ft³
